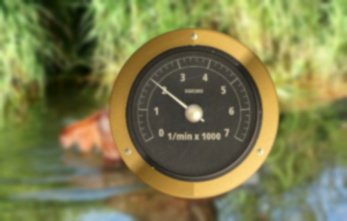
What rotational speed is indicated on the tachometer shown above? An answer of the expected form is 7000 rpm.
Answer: 2000 rpm
